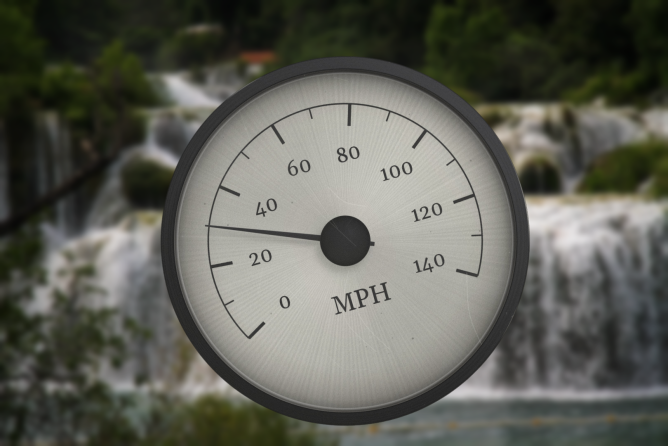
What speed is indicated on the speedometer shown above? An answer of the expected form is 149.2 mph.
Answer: 30 mph
